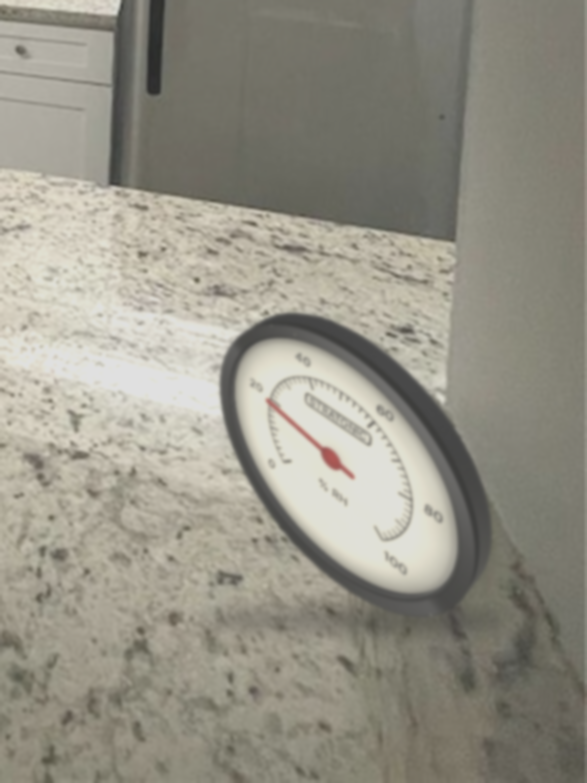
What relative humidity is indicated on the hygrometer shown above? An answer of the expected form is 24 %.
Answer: 20 %
